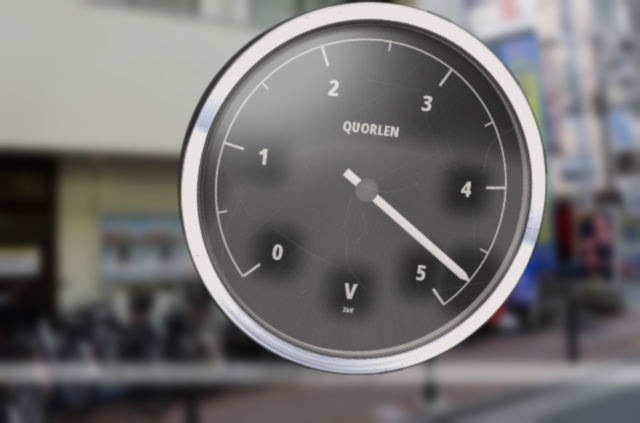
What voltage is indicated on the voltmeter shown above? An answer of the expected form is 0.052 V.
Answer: 4.75 V
